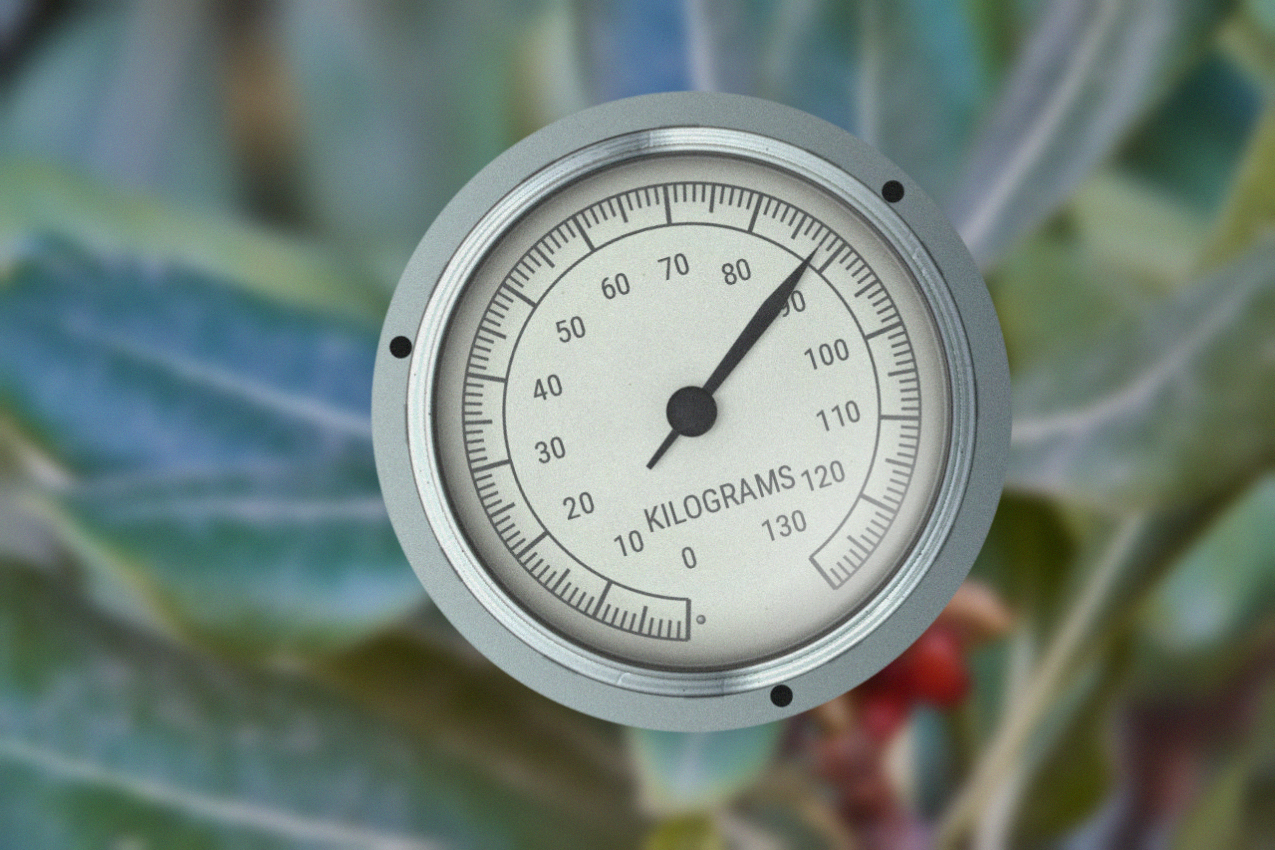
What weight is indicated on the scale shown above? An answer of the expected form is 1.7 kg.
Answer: 88 kg
